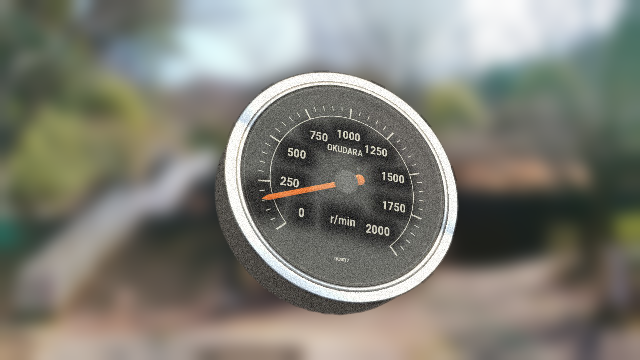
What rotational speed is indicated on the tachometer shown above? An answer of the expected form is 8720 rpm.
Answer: 150 rpm
